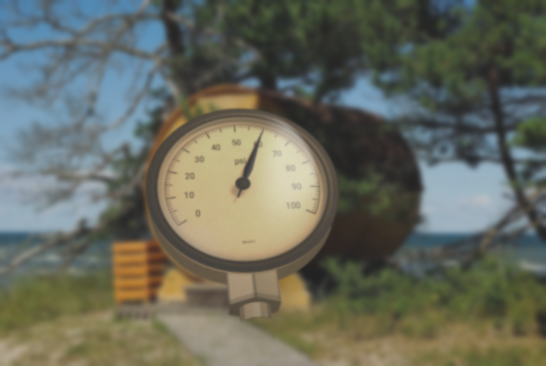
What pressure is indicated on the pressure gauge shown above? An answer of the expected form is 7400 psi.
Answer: 60 psi
